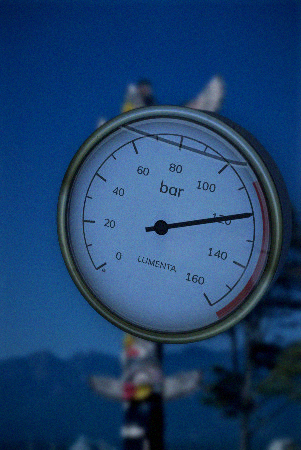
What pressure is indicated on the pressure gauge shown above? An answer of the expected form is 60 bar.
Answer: 120 bar
